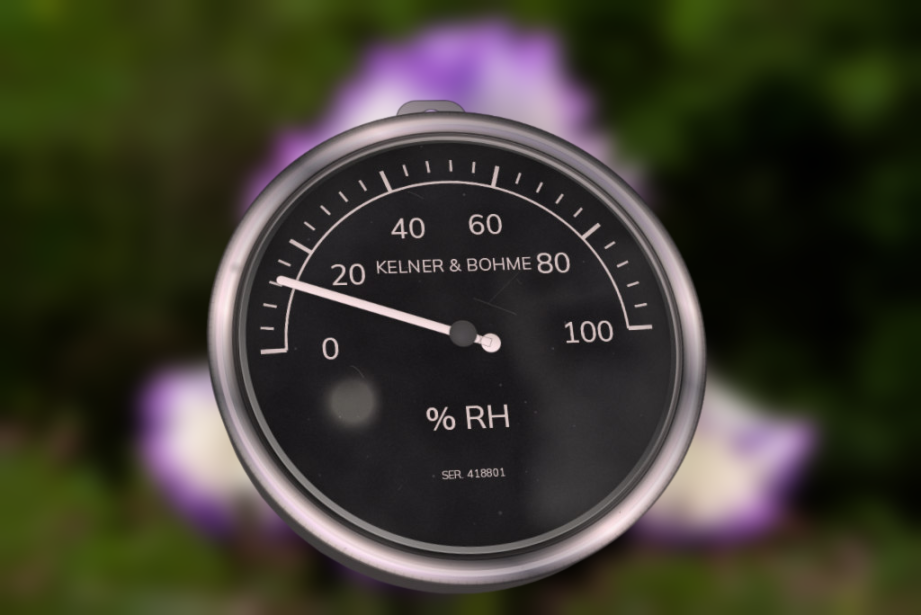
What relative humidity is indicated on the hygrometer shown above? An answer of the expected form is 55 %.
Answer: 12 %
